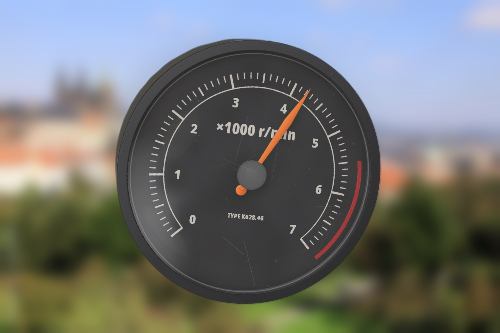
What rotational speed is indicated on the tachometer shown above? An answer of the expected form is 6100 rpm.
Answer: 4200 rpm
